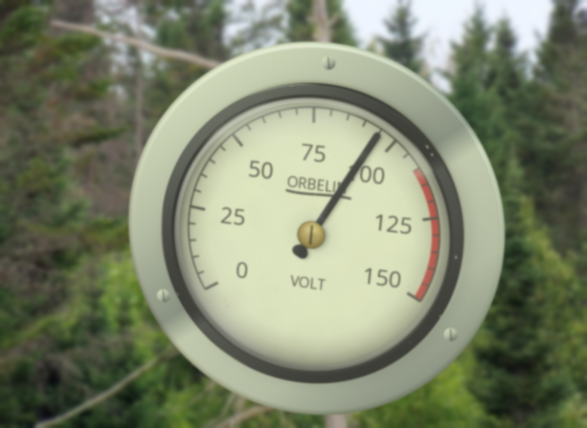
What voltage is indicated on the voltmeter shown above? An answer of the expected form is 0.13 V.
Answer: 95 V
